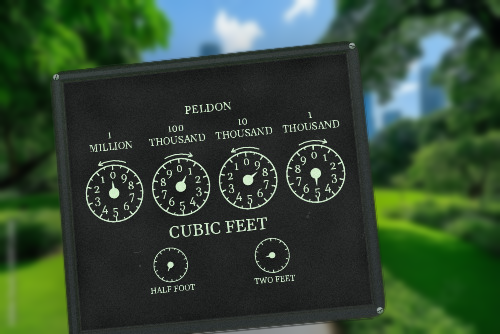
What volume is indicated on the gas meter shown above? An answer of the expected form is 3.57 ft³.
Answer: 8500 ft³
